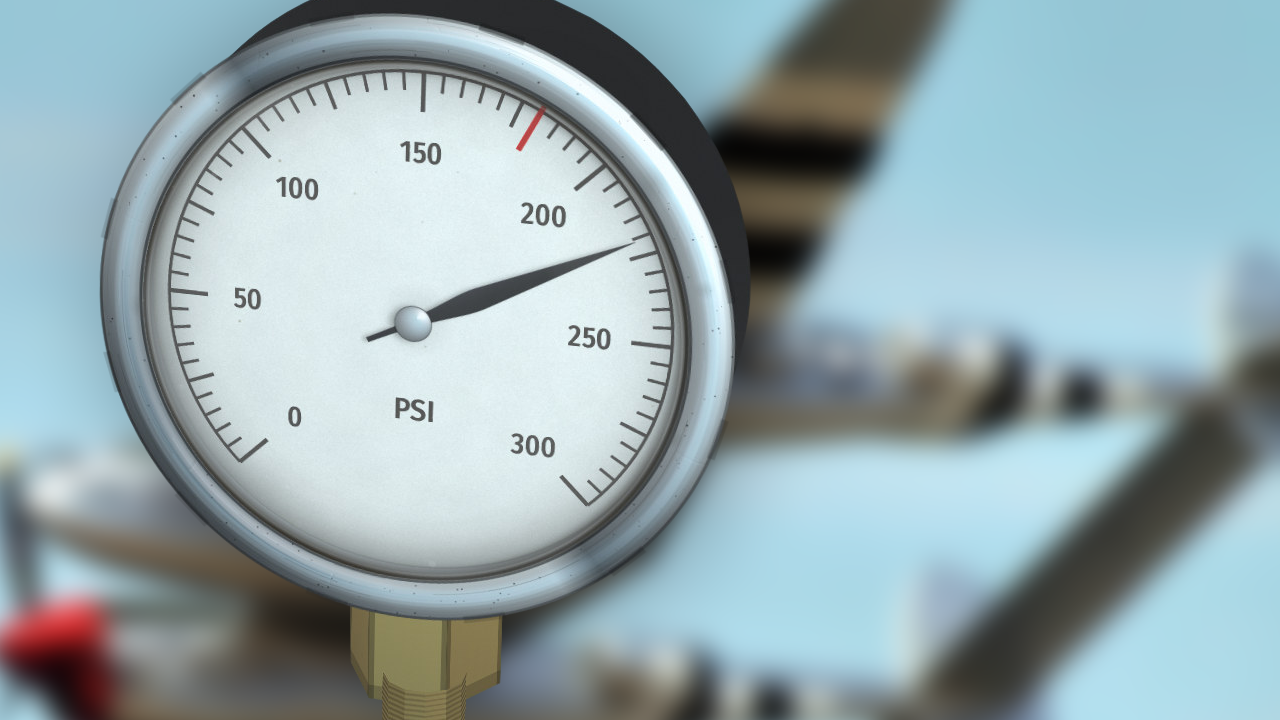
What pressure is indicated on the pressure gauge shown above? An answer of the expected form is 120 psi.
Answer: 220 psi
